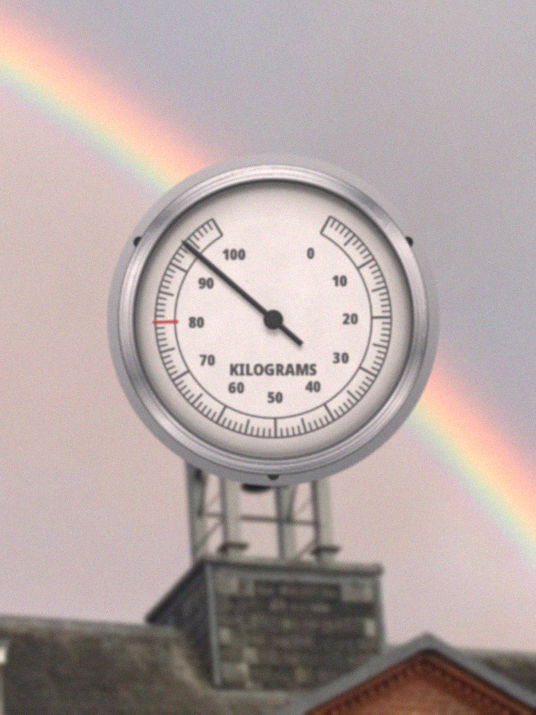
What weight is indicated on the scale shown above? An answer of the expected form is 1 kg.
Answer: 94 kg
